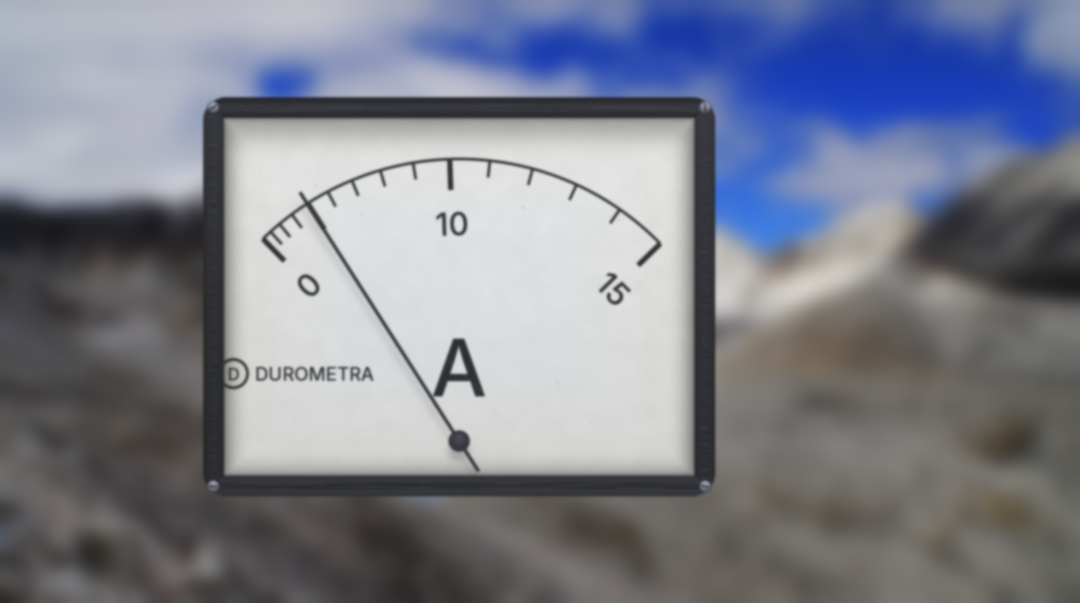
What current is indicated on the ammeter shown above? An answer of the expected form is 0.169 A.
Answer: 5 A
